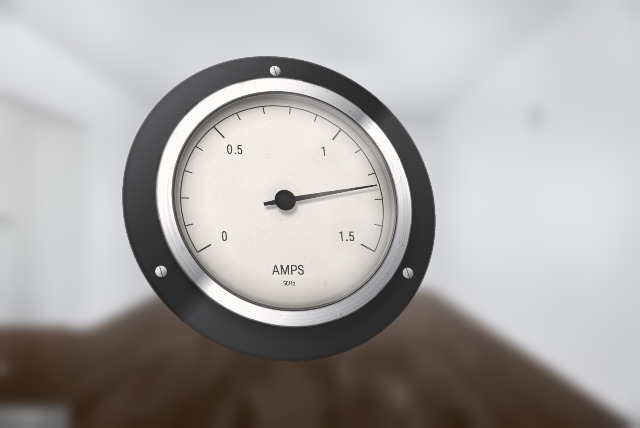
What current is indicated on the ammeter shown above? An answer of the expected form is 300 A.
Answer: 1.25 A
